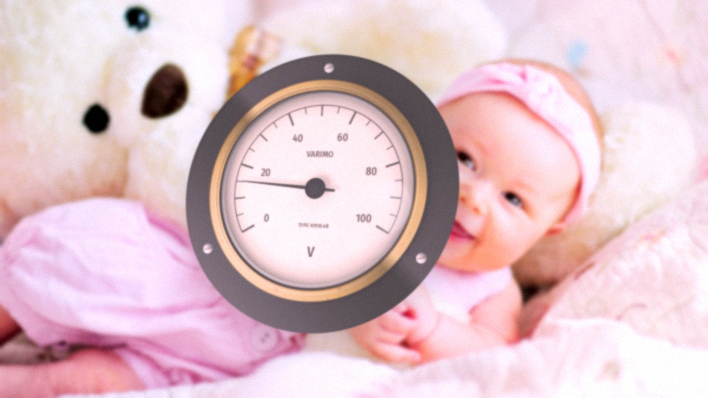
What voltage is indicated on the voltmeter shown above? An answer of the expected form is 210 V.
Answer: 15 V
